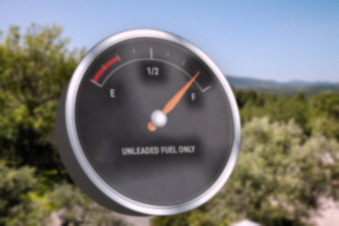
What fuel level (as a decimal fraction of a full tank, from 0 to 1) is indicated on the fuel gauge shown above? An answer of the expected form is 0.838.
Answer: 0.875
